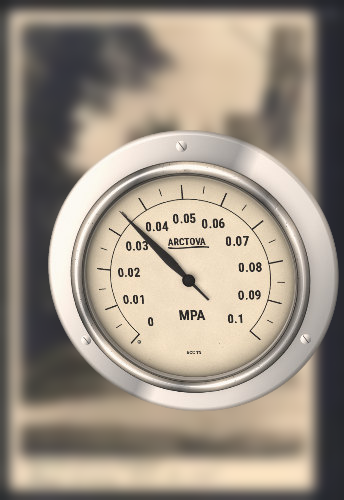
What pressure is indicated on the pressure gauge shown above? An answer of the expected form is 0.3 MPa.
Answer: 0.035 MPa
